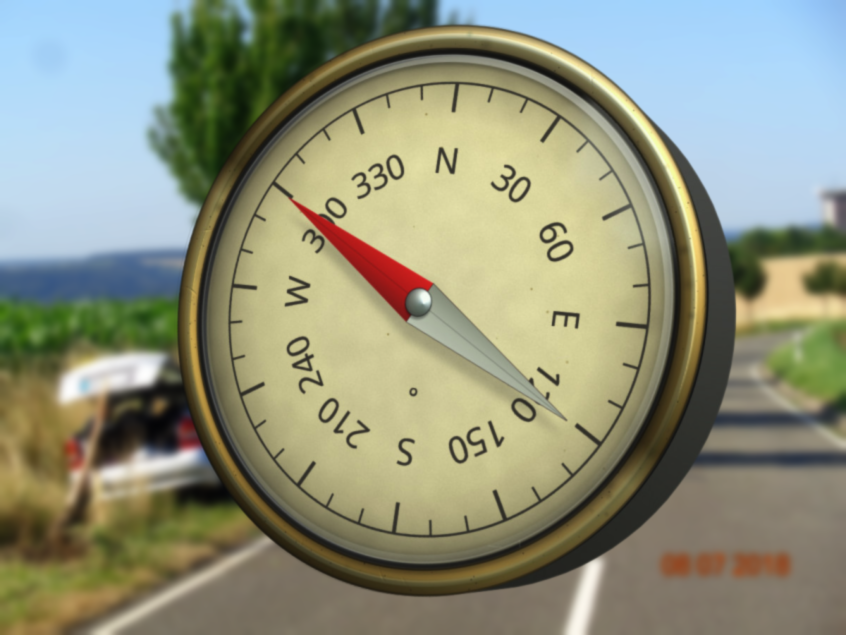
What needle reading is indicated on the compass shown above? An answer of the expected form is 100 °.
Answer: 300 °
